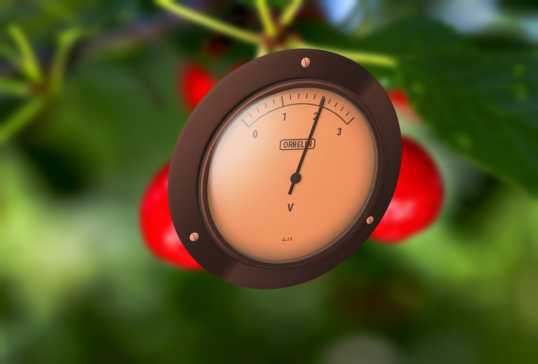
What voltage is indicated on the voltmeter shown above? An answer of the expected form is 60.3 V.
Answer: 2 V
